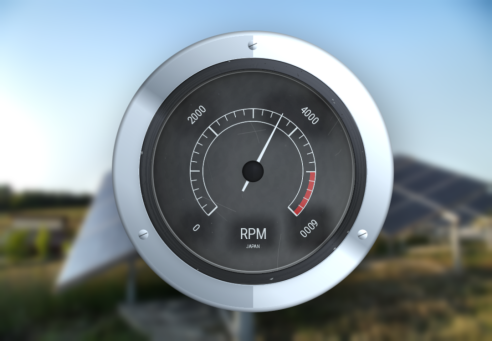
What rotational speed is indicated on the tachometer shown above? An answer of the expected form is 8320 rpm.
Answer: 3600 rpm
